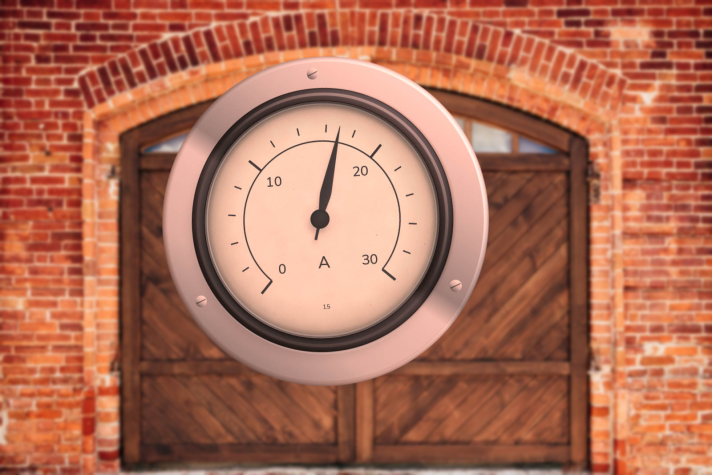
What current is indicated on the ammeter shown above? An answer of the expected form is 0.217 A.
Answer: 17 A
